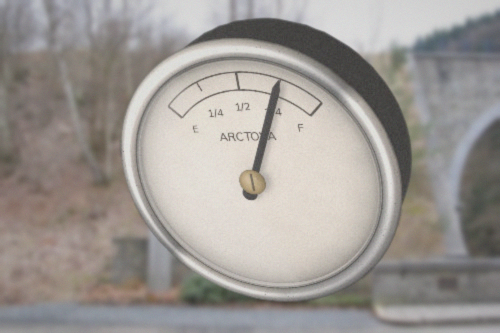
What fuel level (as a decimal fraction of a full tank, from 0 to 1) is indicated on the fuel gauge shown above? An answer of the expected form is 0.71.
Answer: 0.75
